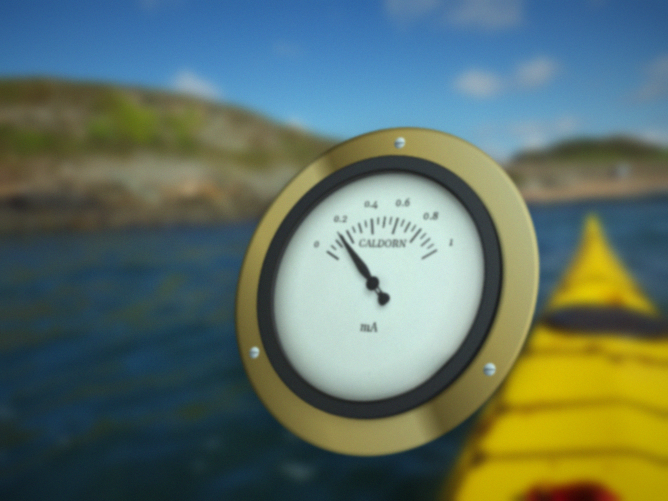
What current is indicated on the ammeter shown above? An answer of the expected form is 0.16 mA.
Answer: 0.15 mA
